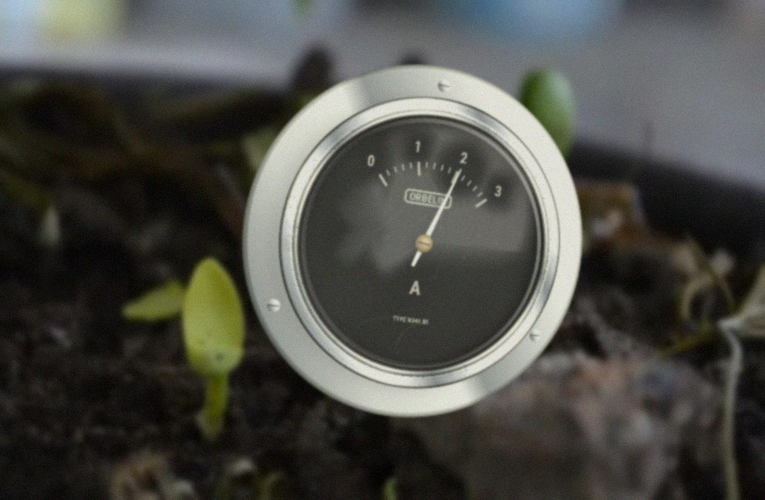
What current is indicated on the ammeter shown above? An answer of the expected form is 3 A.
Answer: 2 A
